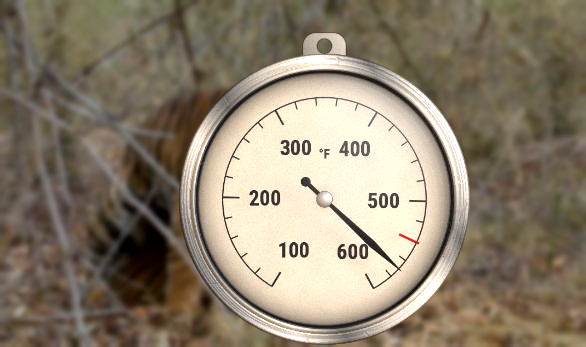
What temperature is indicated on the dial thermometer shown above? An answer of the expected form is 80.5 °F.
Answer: 570 °F
